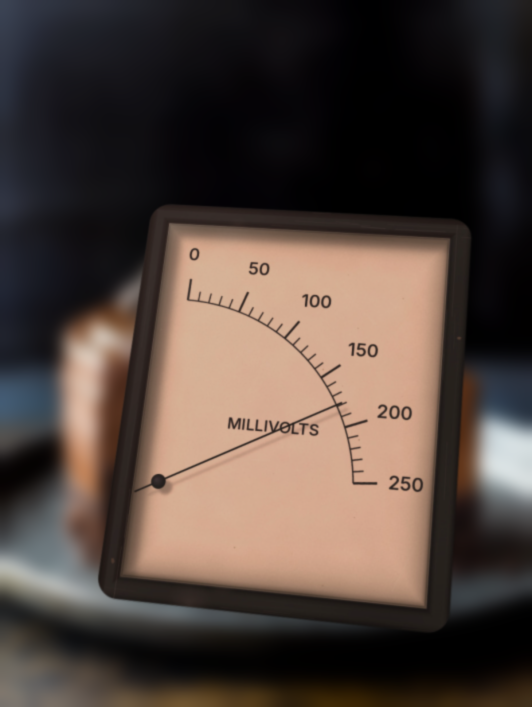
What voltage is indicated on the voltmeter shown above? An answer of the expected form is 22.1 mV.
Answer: 180 mV
